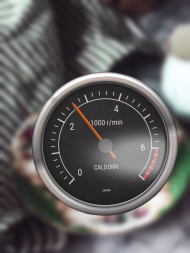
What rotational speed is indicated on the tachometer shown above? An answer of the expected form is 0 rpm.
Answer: 2600 rpm
